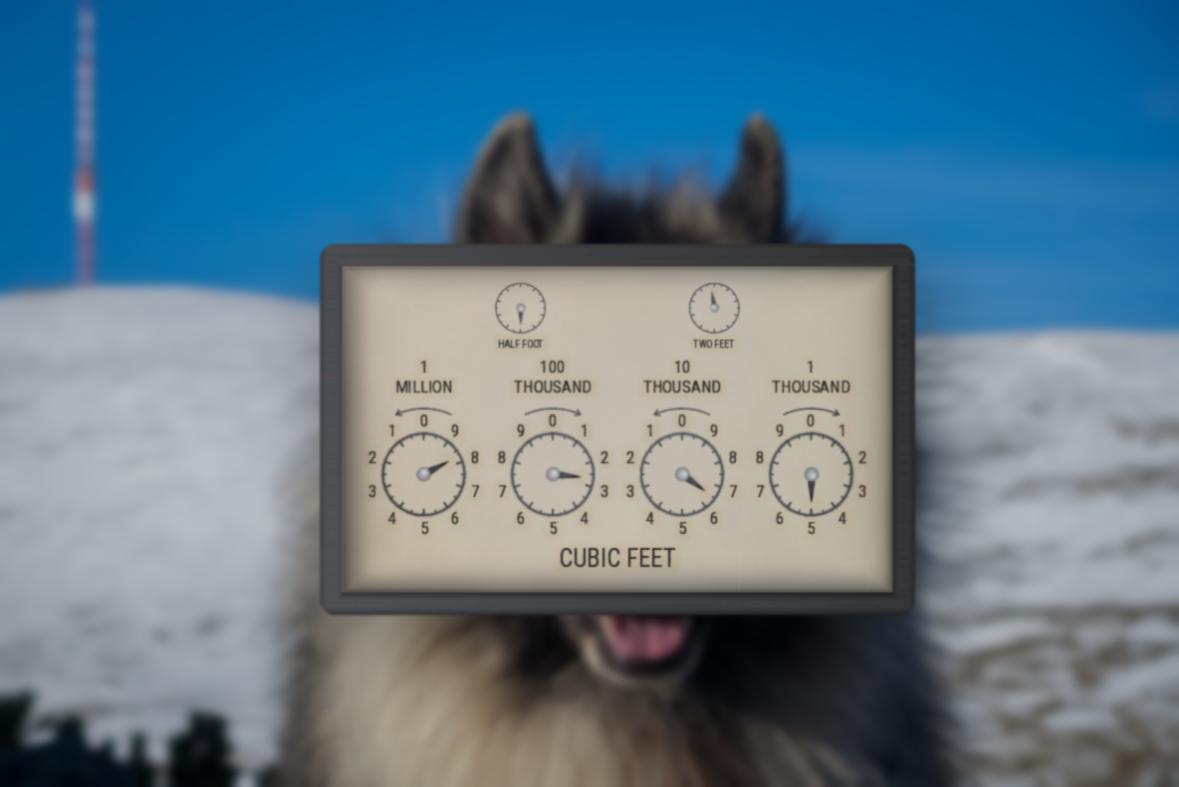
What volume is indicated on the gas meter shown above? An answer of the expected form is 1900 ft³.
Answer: 826500 ft³
